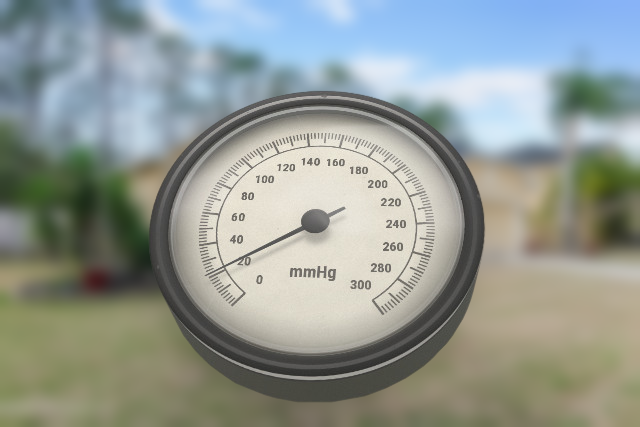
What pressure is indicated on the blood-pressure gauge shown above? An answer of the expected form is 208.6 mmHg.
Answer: 20 mmHg
